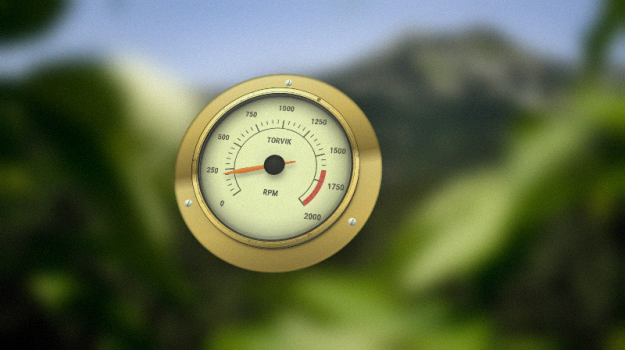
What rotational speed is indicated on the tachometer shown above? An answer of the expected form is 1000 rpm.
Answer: 200 rpm
